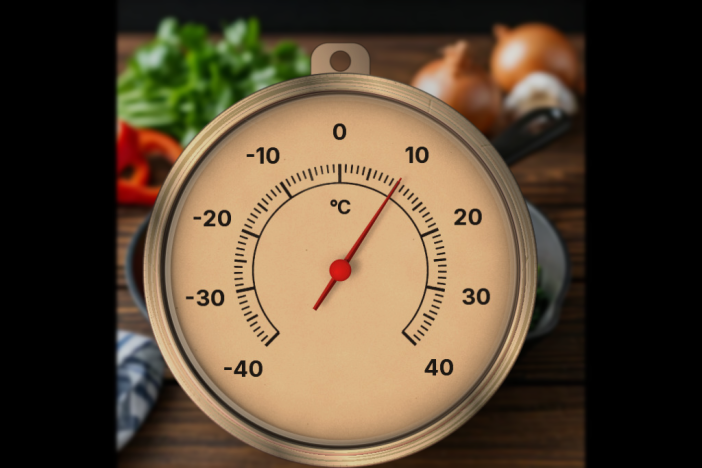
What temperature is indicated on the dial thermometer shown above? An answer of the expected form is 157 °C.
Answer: 10 °C
